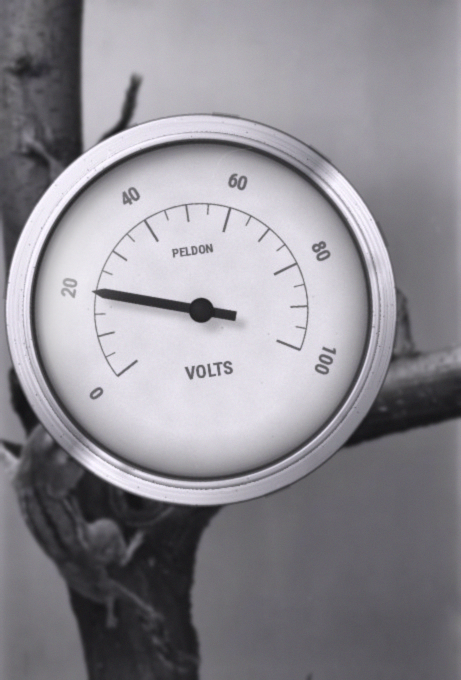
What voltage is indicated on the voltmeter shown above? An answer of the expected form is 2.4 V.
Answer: 20 V
